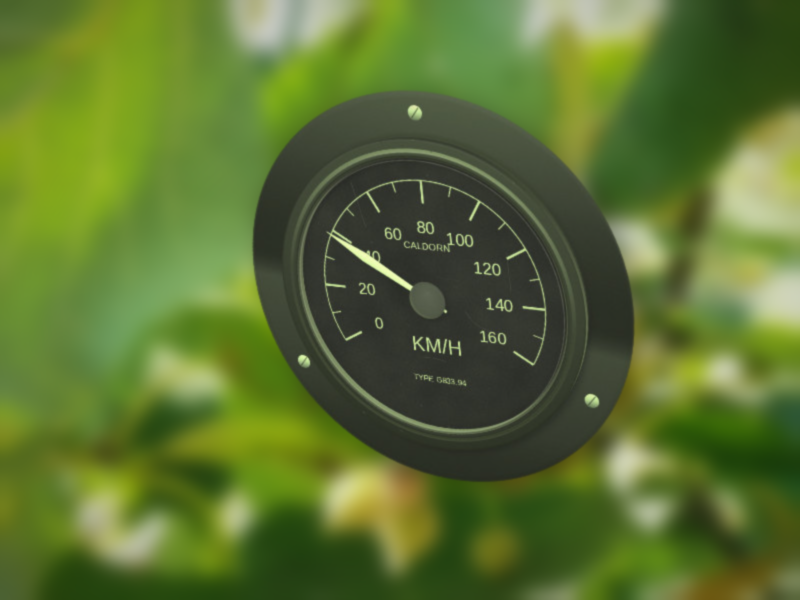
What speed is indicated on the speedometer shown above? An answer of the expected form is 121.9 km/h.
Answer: 40 km/h
